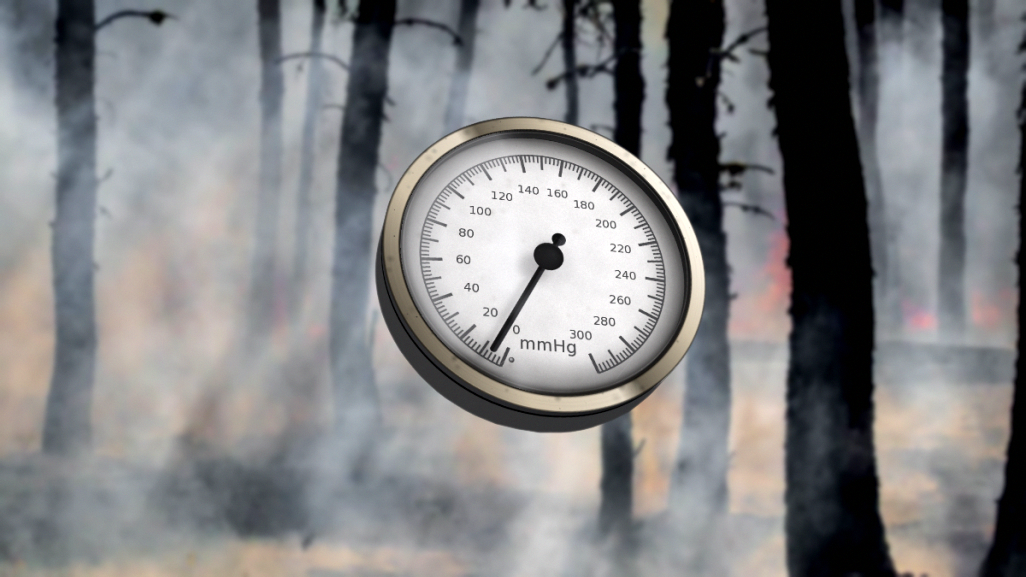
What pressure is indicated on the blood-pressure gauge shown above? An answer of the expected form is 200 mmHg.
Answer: 6 mmHg
